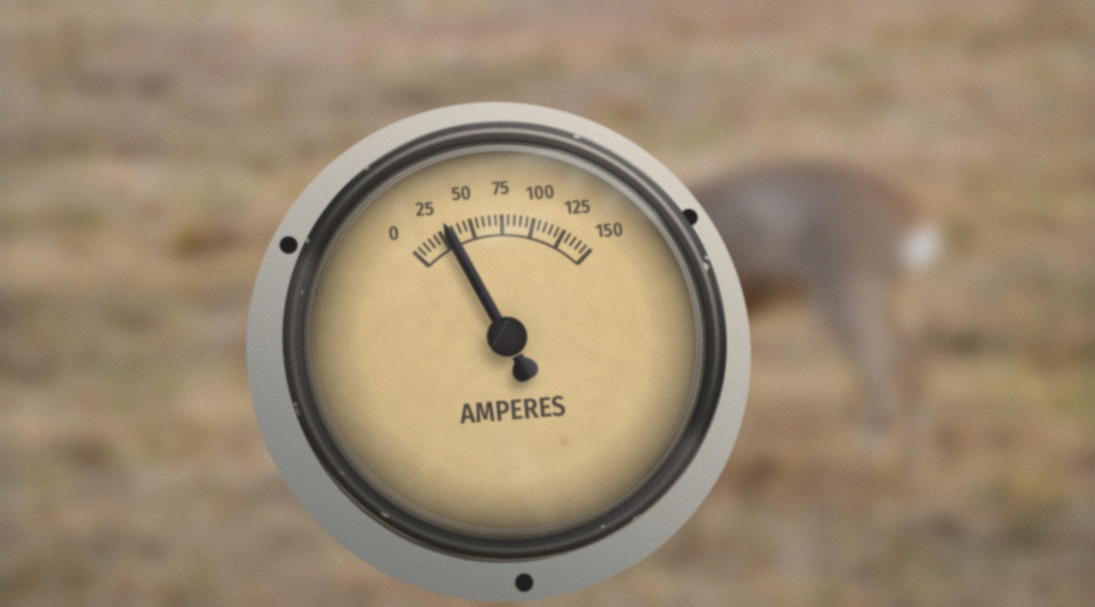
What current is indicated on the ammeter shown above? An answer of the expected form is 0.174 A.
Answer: 30 A
